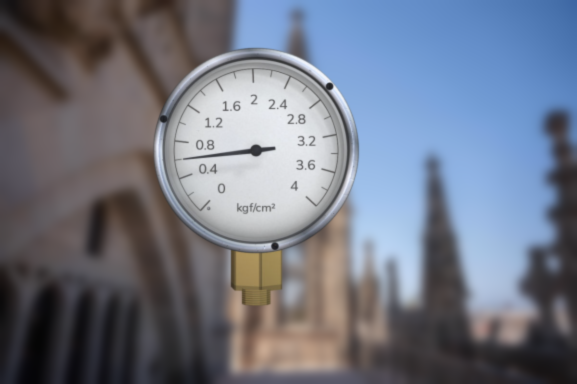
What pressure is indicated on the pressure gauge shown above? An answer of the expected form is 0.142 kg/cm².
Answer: 0.6 kg/cm²
